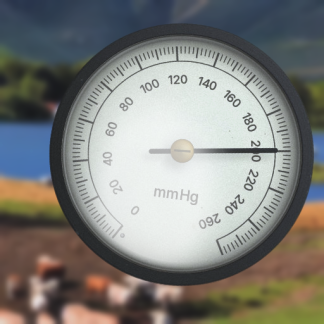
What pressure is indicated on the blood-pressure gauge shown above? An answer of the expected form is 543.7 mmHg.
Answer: 200 mmHg
